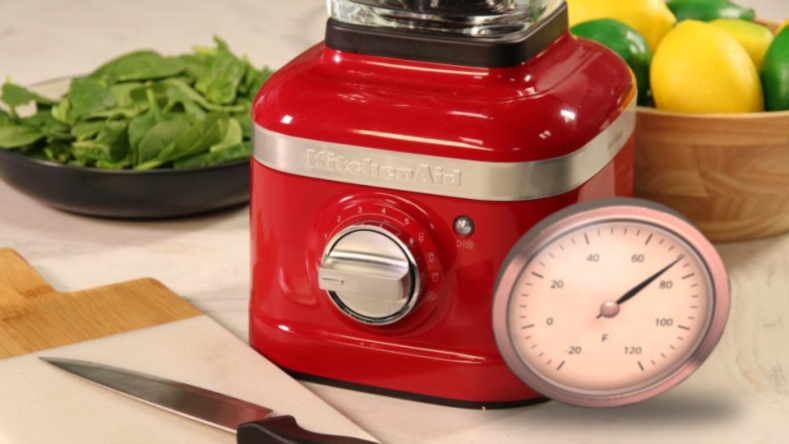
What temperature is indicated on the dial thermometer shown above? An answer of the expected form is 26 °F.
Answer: 72 °F
